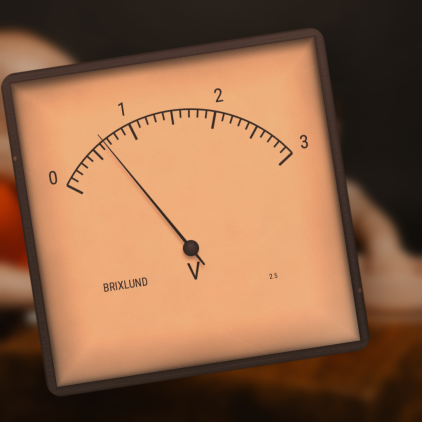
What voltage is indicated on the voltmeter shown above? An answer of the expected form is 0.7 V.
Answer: 0.65 V
